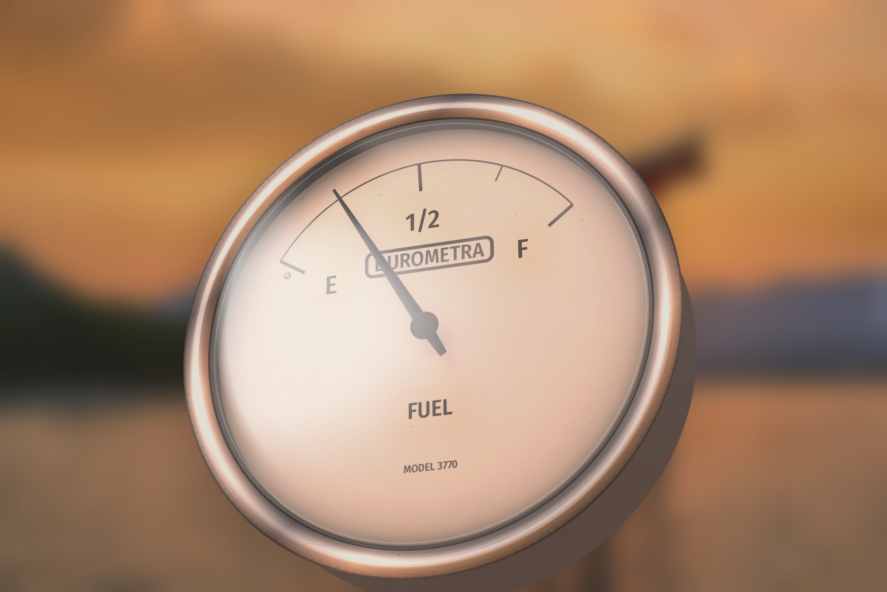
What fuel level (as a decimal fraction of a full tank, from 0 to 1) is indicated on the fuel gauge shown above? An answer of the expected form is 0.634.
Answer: 0.25
